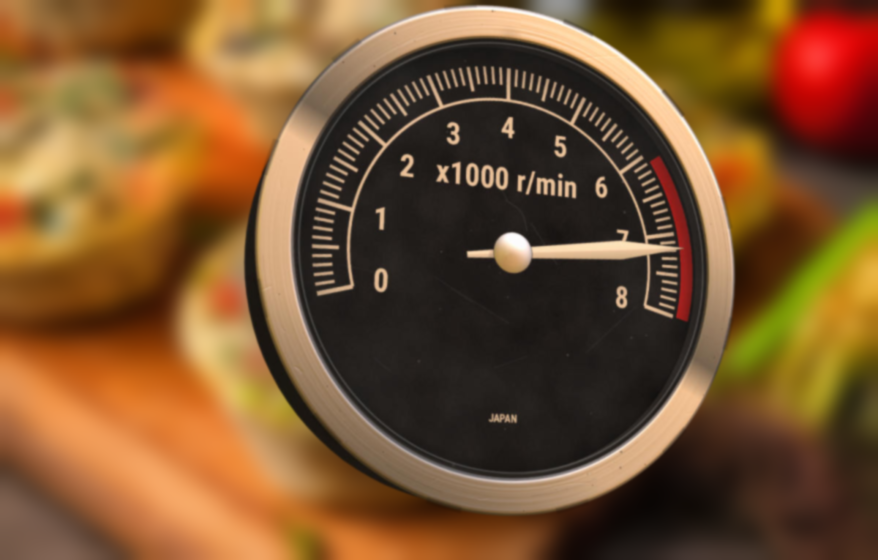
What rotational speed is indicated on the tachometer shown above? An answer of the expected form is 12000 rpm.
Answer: 7200 rpm
